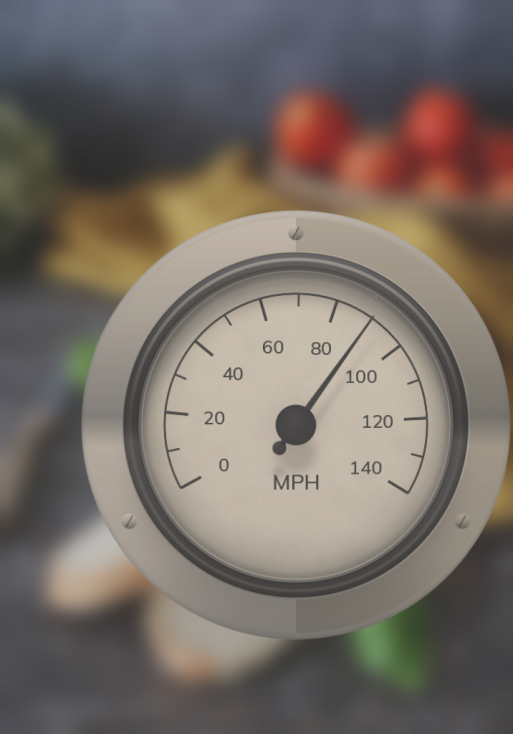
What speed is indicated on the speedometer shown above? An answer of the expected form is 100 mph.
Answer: 90 mph
